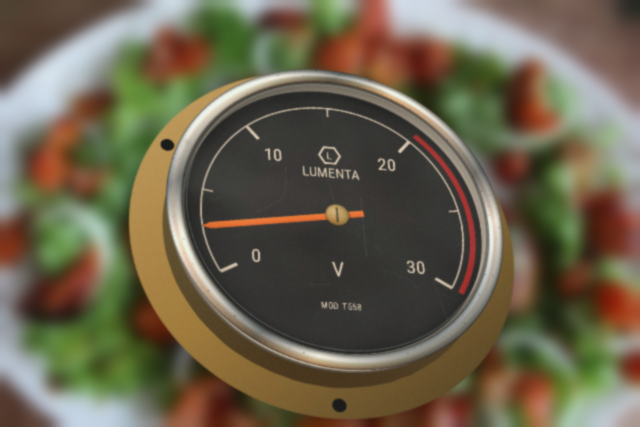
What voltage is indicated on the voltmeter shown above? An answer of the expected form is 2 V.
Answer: 2.5 V
